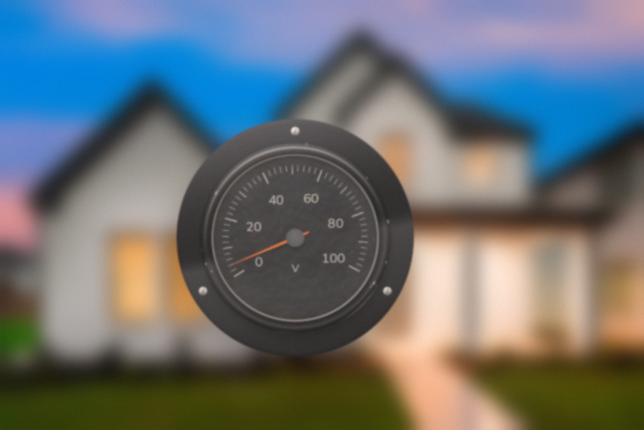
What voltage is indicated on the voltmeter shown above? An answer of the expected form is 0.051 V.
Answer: 4 V
